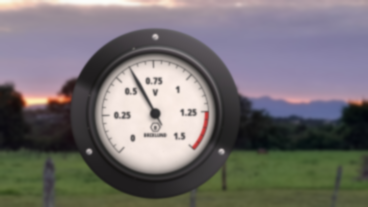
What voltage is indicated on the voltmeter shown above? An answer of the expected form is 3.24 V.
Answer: 0.6 V
